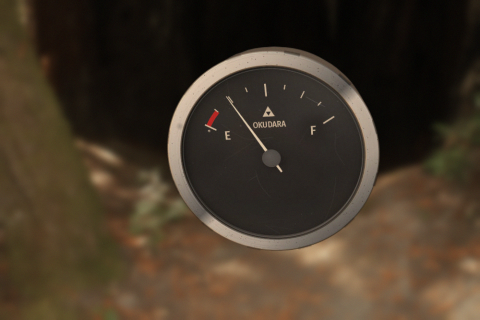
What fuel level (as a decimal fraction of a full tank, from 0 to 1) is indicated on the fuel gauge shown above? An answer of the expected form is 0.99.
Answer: 0.25
